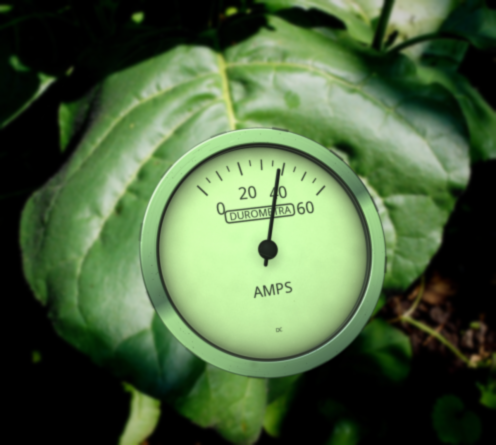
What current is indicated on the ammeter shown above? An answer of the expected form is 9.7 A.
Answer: 37.5 A
